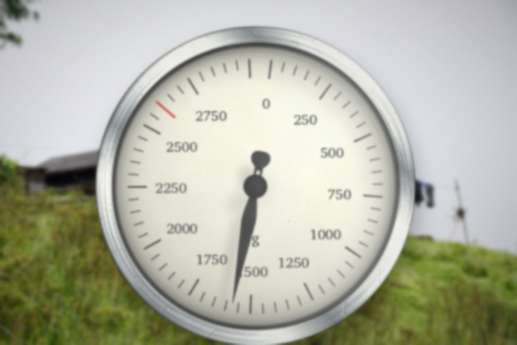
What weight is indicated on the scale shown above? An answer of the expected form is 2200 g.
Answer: 1575 g
